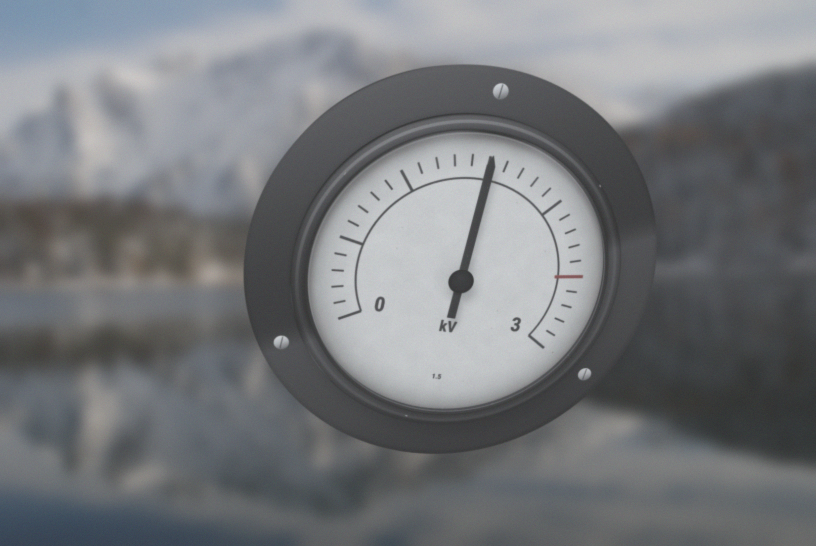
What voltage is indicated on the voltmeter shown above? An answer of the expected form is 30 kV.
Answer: 1.5 kV
